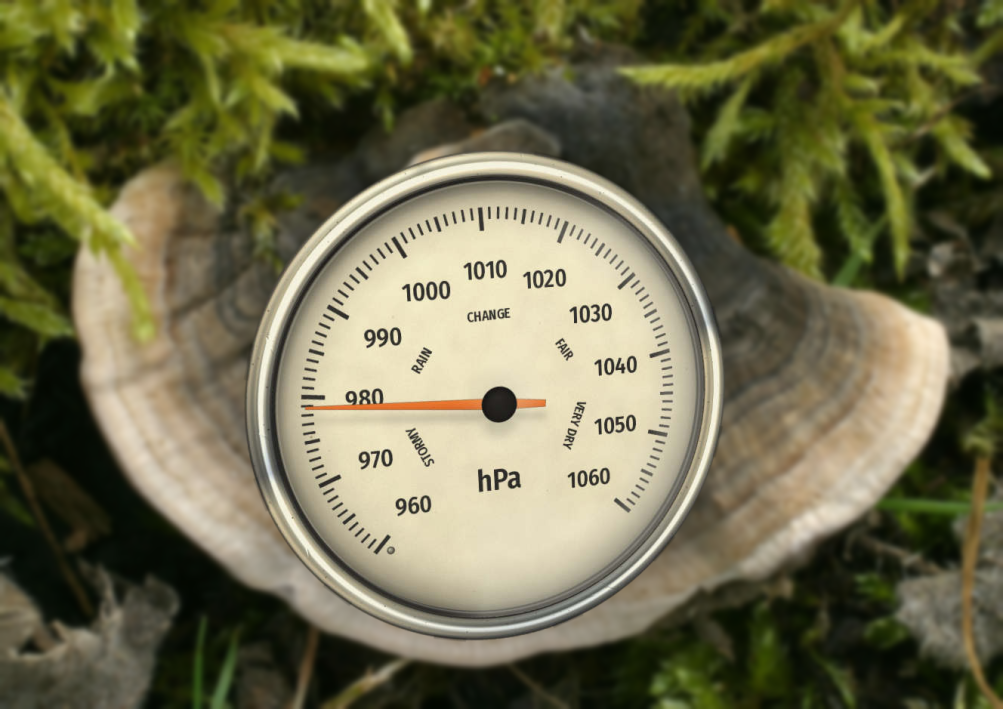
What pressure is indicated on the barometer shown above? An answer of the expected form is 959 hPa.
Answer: 979 hPa
